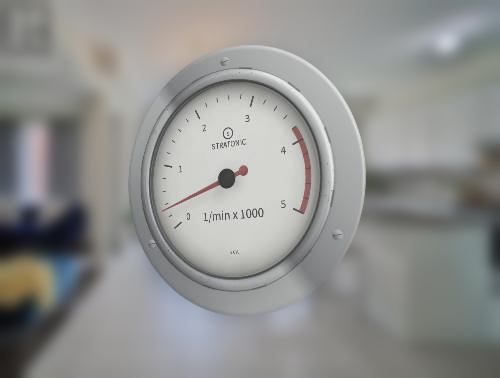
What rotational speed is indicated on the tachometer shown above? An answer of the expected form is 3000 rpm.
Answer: 300 rpm
